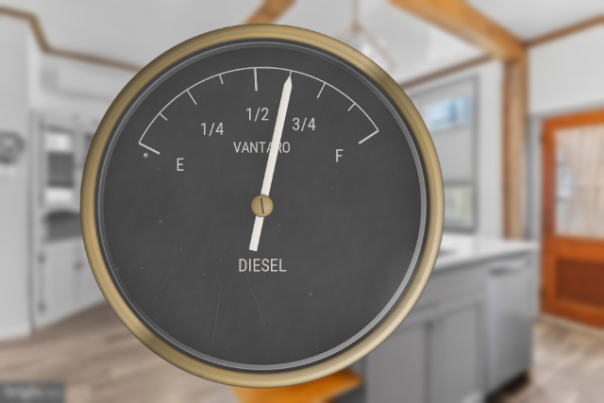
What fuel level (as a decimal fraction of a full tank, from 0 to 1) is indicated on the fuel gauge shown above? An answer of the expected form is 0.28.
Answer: 0.625
